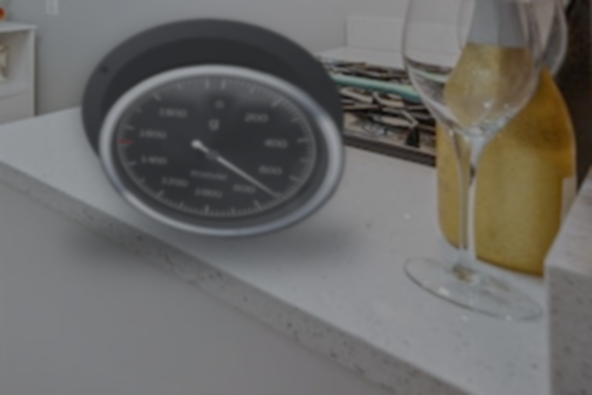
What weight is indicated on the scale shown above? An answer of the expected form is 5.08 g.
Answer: 700 g
